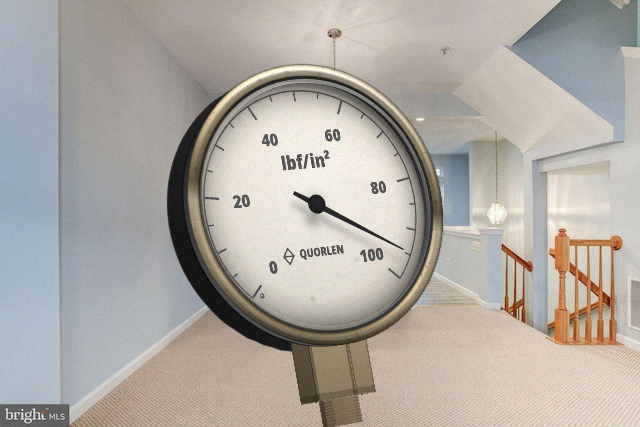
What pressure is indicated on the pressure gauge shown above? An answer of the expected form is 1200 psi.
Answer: 95 psi
